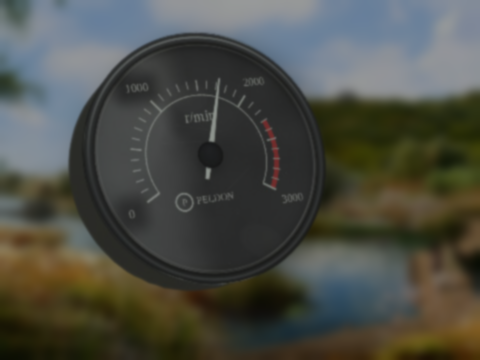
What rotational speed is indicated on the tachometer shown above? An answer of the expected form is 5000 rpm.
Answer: 1700 rpm
